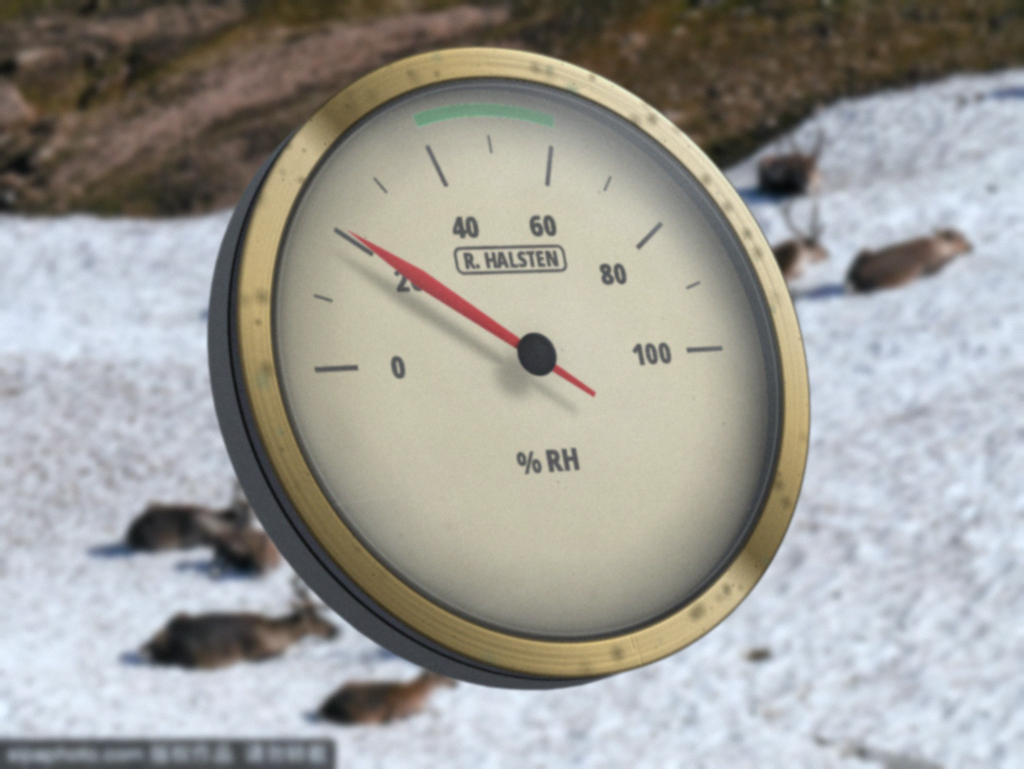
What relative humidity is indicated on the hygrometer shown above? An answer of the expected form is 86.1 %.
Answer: 20 %
